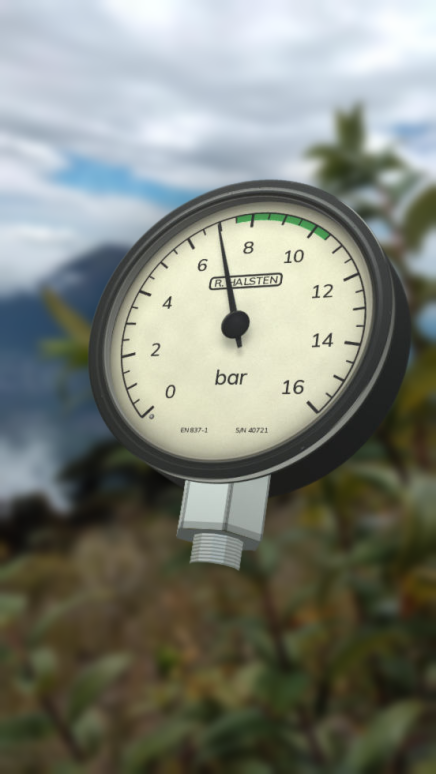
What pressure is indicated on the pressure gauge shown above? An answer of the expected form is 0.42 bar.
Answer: 7 bar
